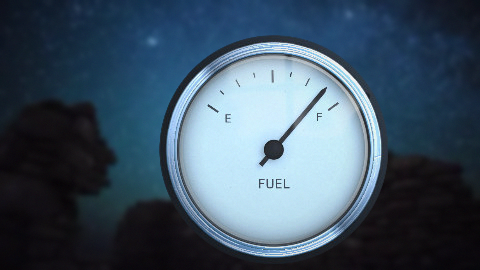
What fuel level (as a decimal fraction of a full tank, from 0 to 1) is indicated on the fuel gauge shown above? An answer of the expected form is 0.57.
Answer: 0.875
